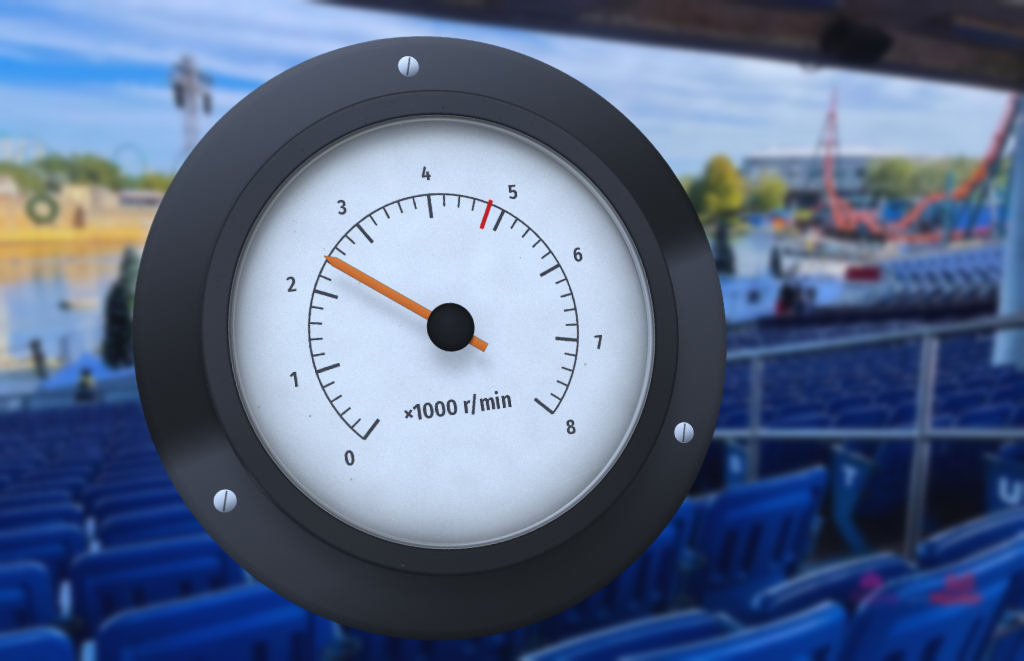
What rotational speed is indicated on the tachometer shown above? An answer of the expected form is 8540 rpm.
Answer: 2400 rpm
